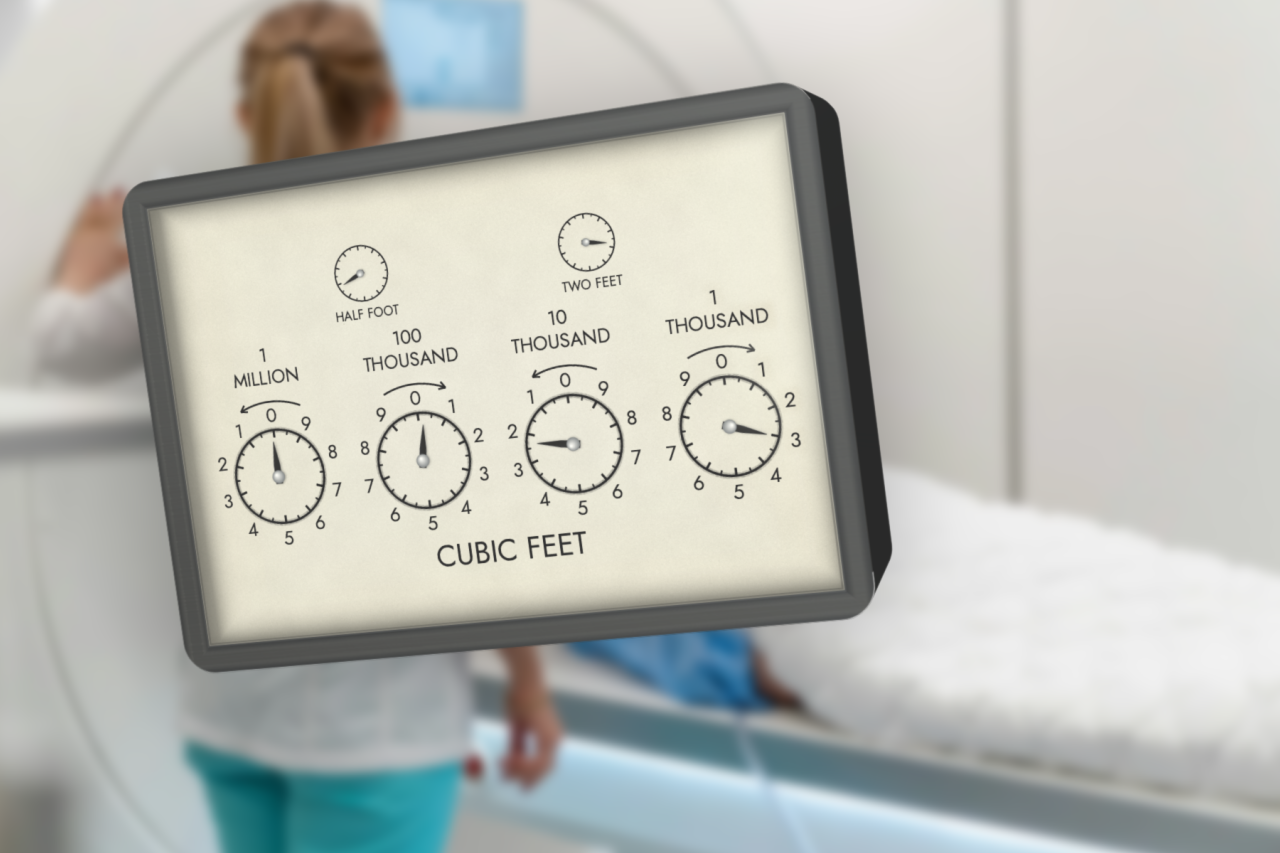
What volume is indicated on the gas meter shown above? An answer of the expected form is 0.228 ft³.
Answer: 2300 ft³
